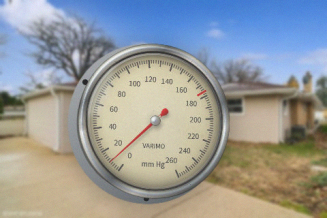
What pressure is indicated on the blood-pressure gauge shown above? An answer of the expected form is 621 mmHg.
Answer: 10 mmHg
